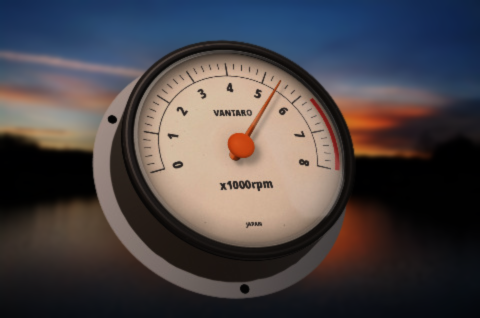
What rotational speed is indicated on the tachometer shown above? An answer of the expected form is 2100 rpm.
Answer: 5400 rpm
